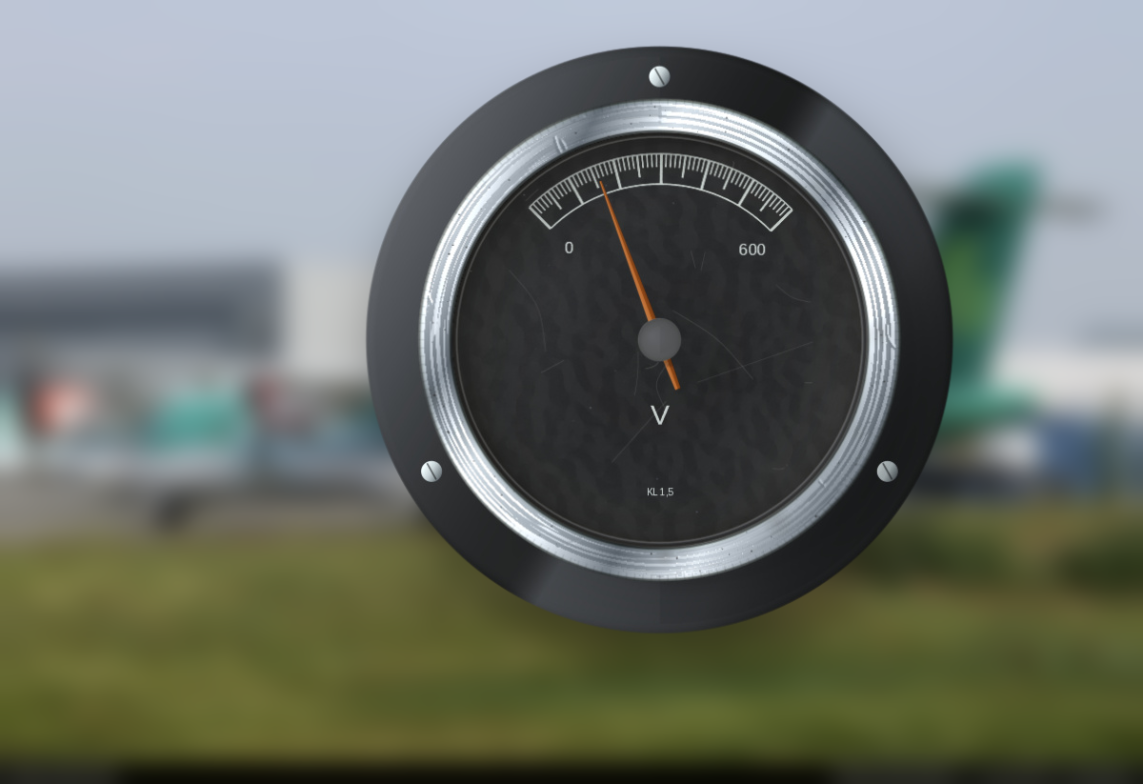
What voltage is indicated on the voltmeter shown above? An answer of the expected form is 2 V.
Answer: 160 V
